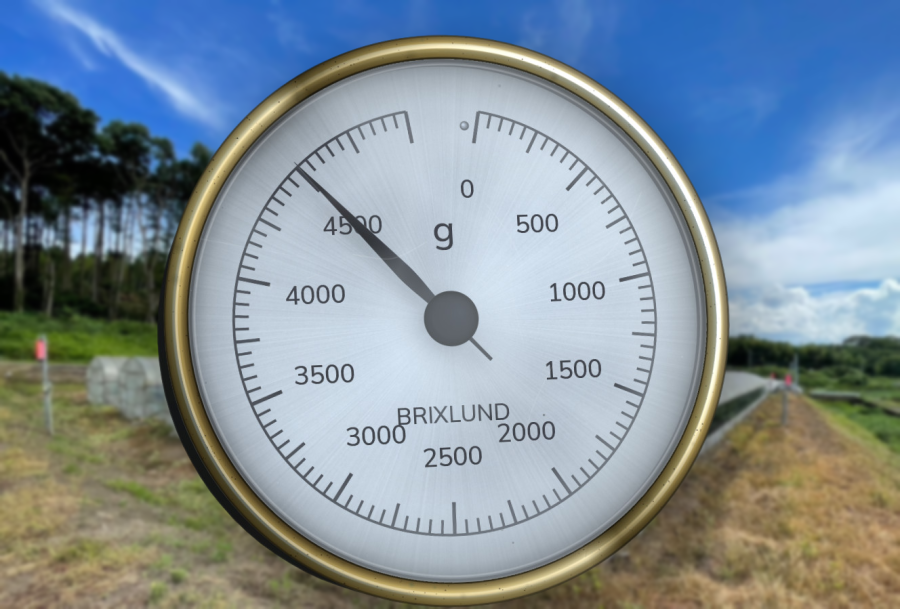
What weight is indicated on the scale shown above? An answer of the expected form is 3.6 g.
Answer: 4500 g
